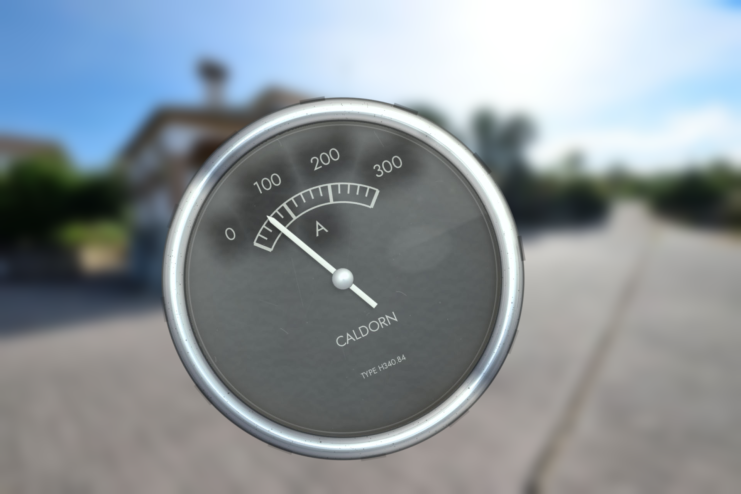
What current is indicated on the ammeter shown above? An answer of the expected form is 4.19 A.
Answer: 60 A
